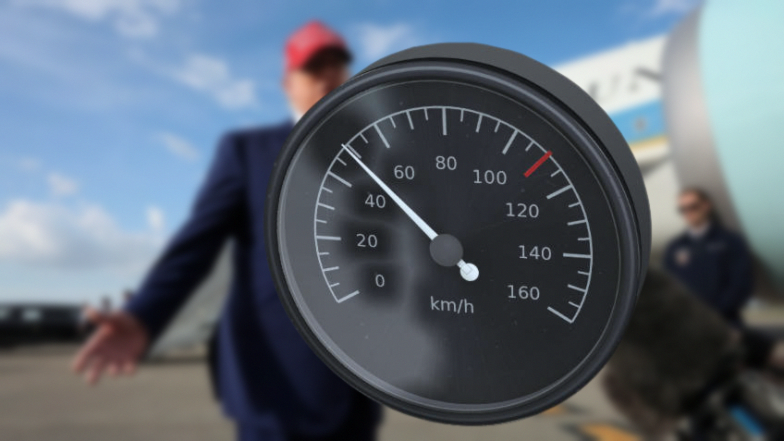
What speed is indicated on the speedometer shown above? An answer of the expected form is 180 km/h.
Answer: 50 km/h
